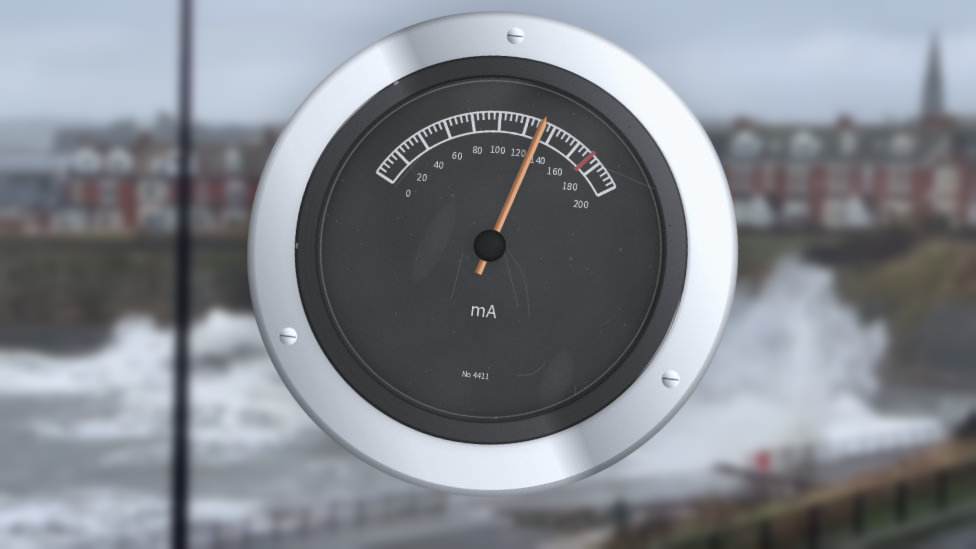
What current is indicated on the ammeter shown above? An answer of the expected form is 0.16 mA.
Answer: 132 mA
